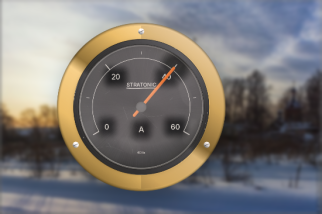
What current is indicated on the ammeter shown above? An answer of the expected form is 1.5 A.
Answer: 40 A
